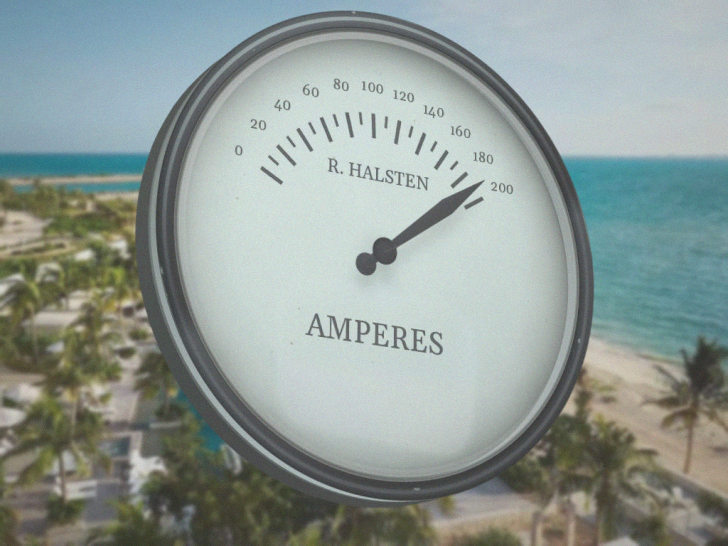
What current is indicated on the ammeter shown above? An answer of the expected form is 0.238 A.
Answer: 190 A
